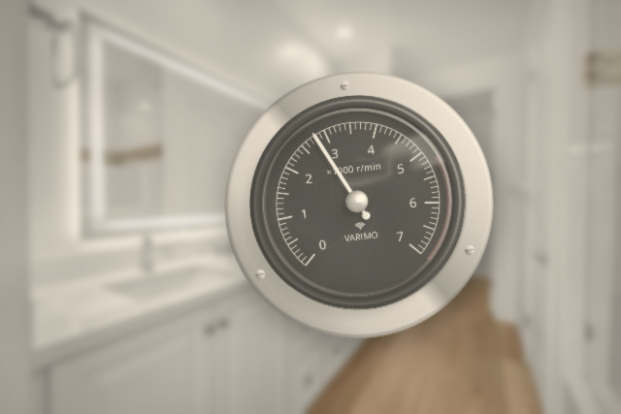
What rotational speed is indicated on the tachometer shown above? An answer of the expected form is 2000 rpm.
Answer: 2800 rpm
